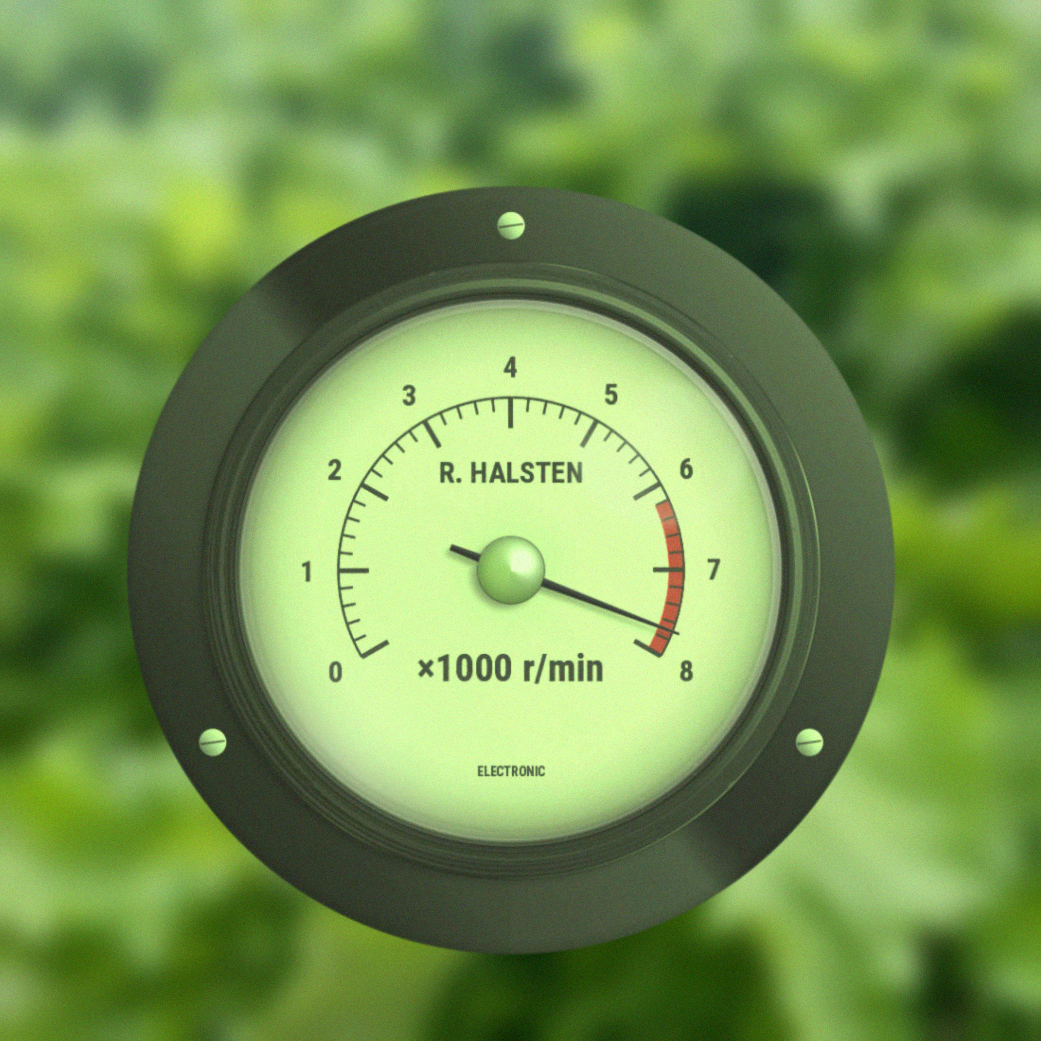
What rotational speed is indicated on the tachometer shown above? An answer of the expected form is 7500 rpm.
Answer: 7700 rpm
